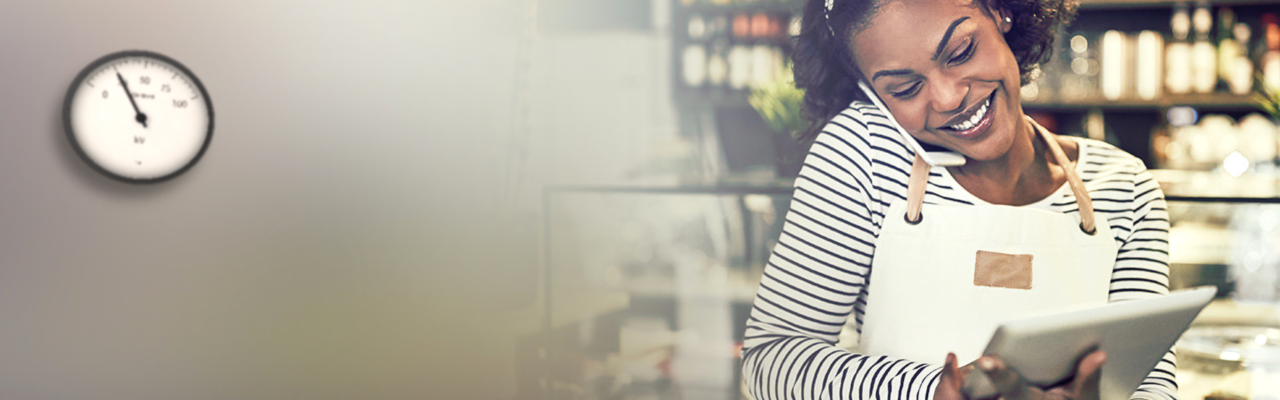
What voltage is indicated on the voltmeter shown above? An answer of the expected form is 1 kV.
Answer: 25 kV
